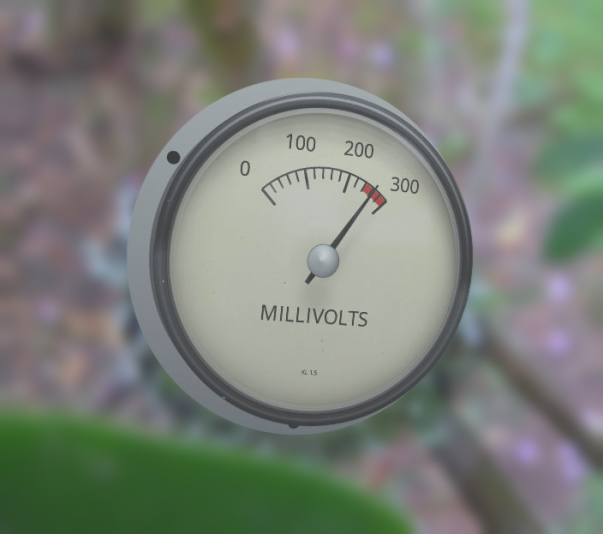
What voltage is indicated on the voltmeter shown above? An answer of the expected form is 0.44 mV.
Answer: 260 mV
